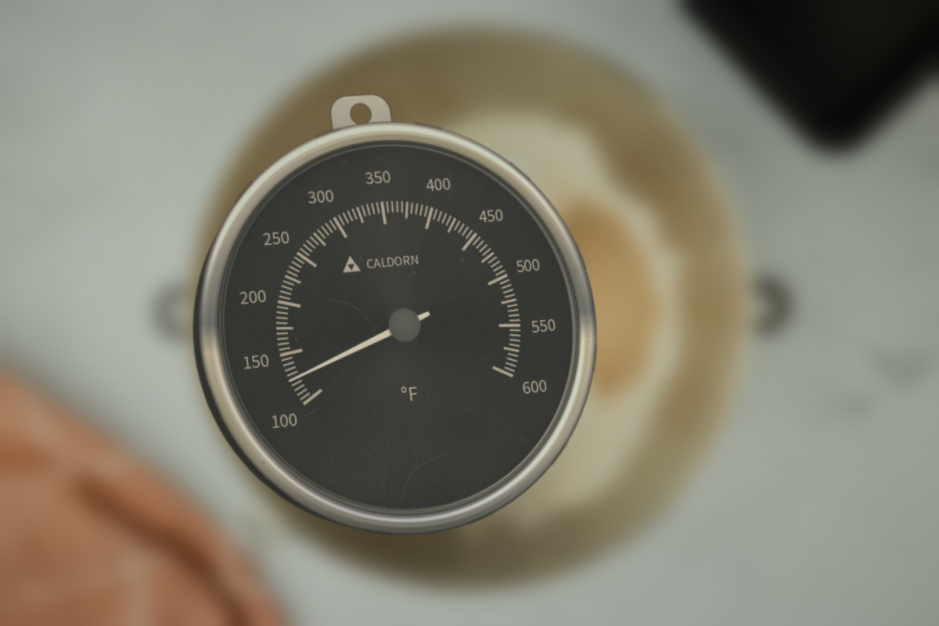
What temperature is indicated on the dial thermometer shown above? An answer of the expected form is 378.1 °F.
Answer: 125 °F
